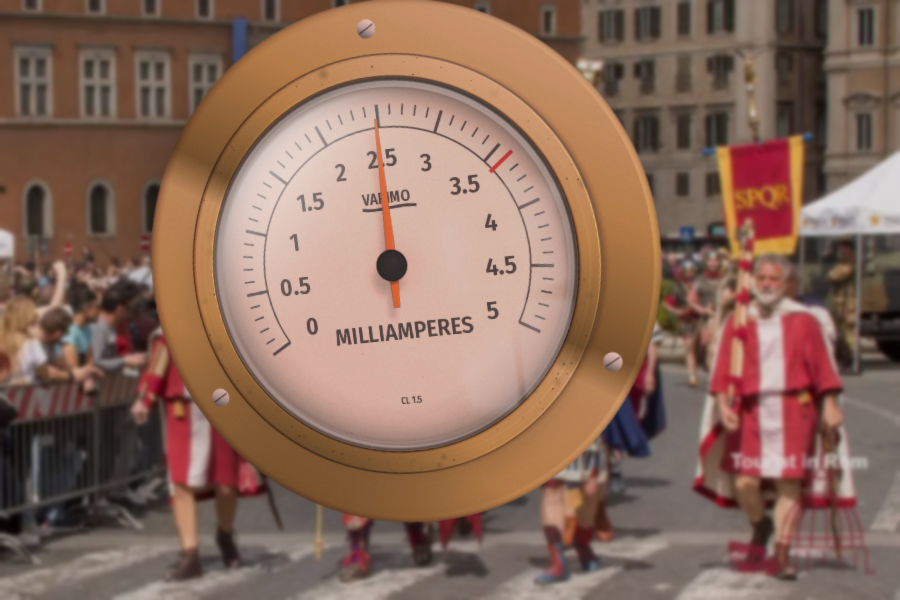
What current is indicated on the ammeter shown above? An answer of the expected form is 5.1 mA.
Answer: 2.5 mA
